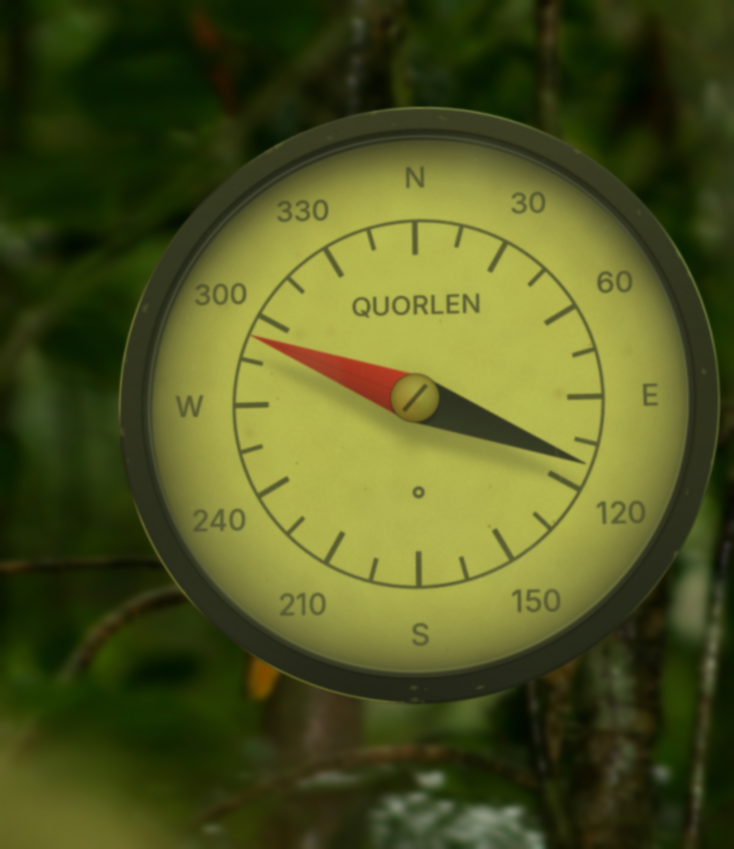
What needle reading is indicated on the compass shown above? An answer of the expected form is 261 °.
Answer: 292.5 °
